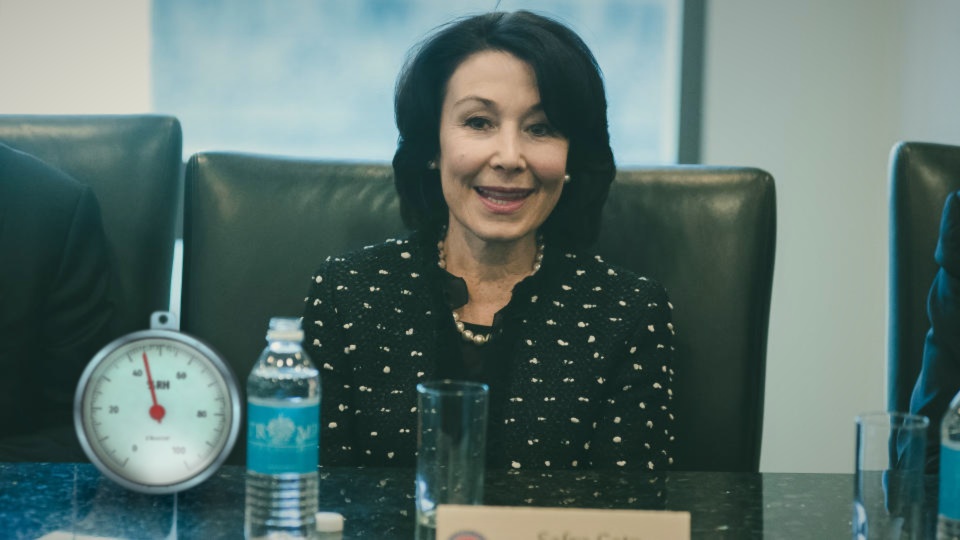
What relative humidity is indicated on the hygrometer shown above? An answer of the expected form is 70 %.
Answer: 45 %
